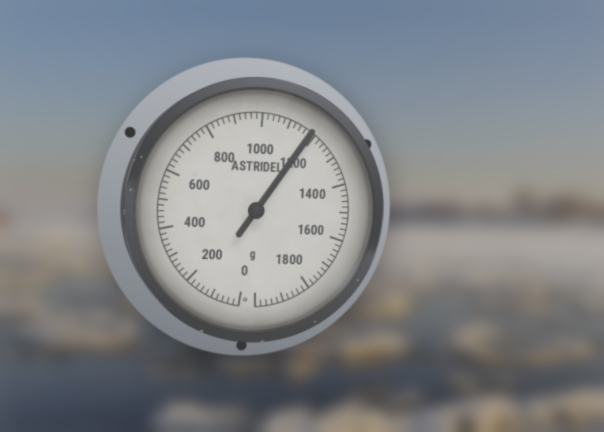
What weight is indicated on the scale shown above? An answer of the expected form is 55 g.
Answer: 1180 g
